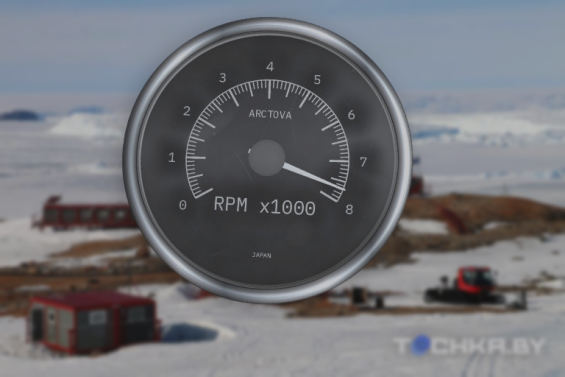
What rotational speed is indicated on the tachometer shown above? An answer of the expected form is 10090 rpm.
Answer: 7700 rpm
